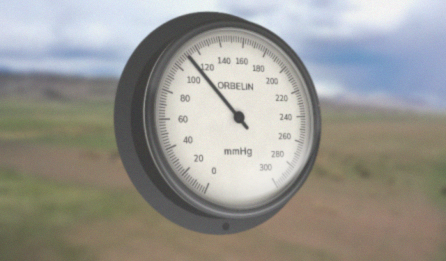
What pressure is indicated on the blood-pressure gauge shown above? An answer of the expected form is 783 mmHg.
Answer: 110 mmHg
